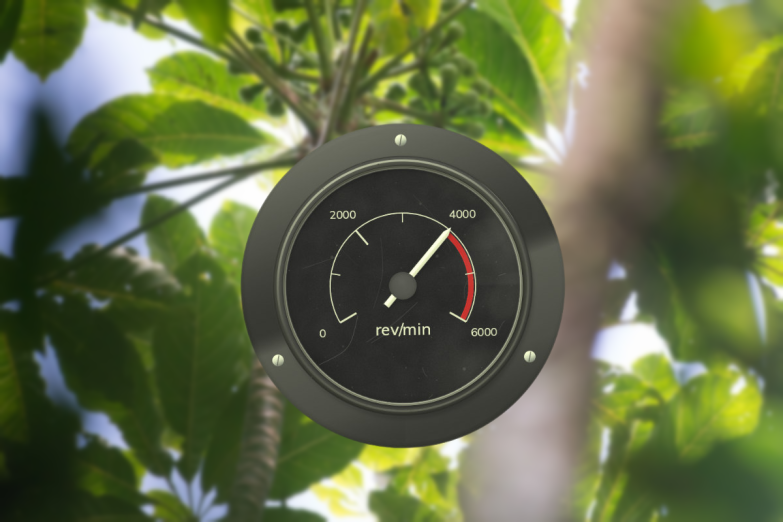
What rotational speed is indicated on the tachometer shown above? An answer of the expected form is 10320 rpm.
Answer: 4000 rpm
